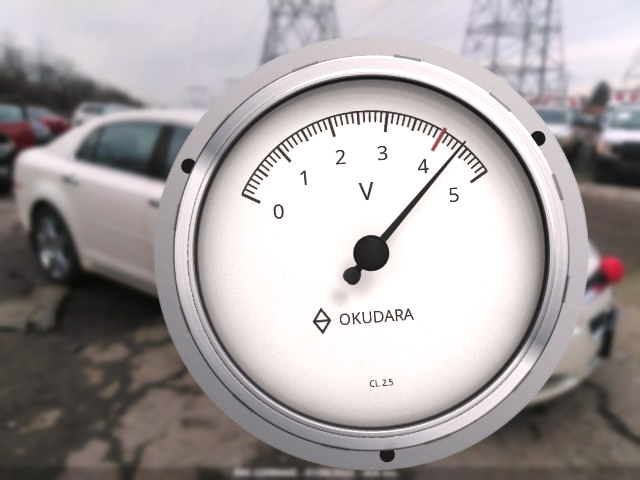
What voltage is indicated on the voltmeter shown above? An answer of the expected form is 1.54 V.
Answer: 4.4 V
